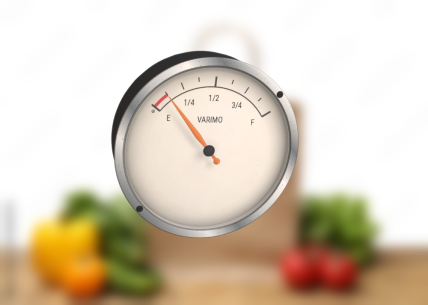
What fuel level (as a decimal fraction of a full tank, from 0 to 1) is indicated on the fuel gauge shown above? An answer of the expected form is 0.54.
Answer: 0.125
